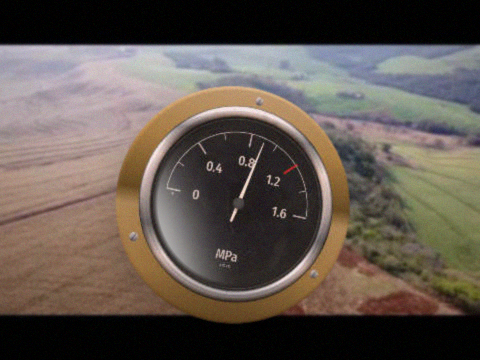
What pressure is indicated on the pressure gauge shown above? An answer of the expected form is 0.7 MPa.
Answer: 0.9 MPa
